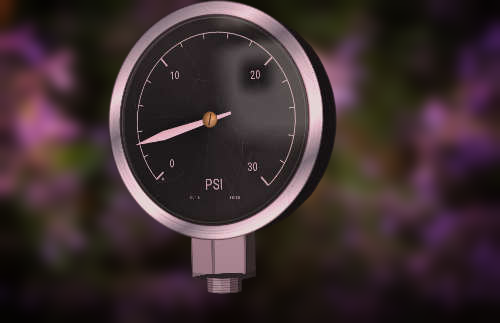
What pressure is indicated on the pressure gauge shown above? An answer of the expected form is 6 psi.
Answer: 3 psi
